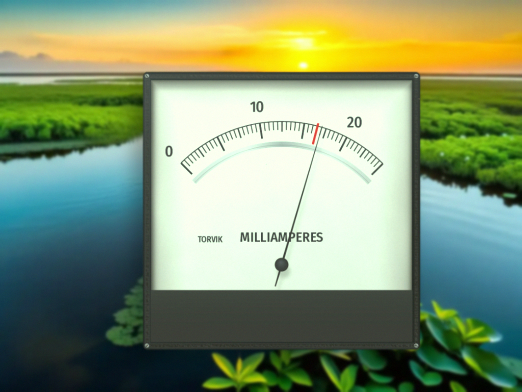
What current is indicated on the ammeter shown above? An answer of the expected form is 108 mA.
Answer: 17 mA
